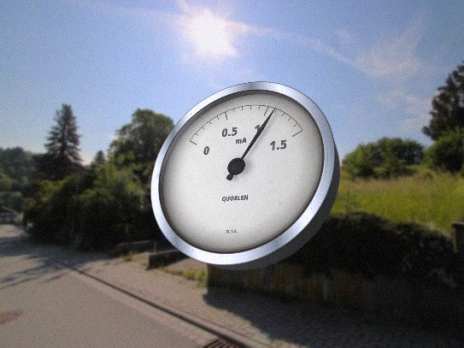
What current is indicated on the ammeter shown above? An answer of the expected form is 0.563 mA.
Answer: 1.1 mA
